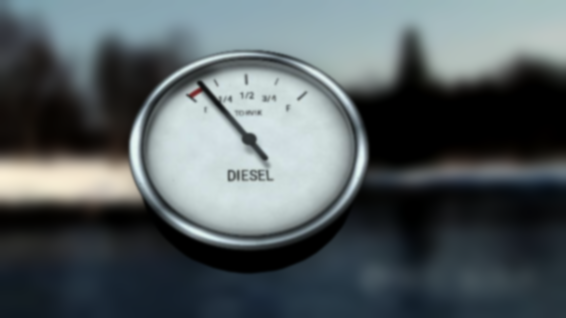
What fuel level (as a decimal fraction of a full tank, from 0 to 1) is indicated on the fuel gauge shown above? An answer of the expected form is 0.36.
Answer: 0.125
